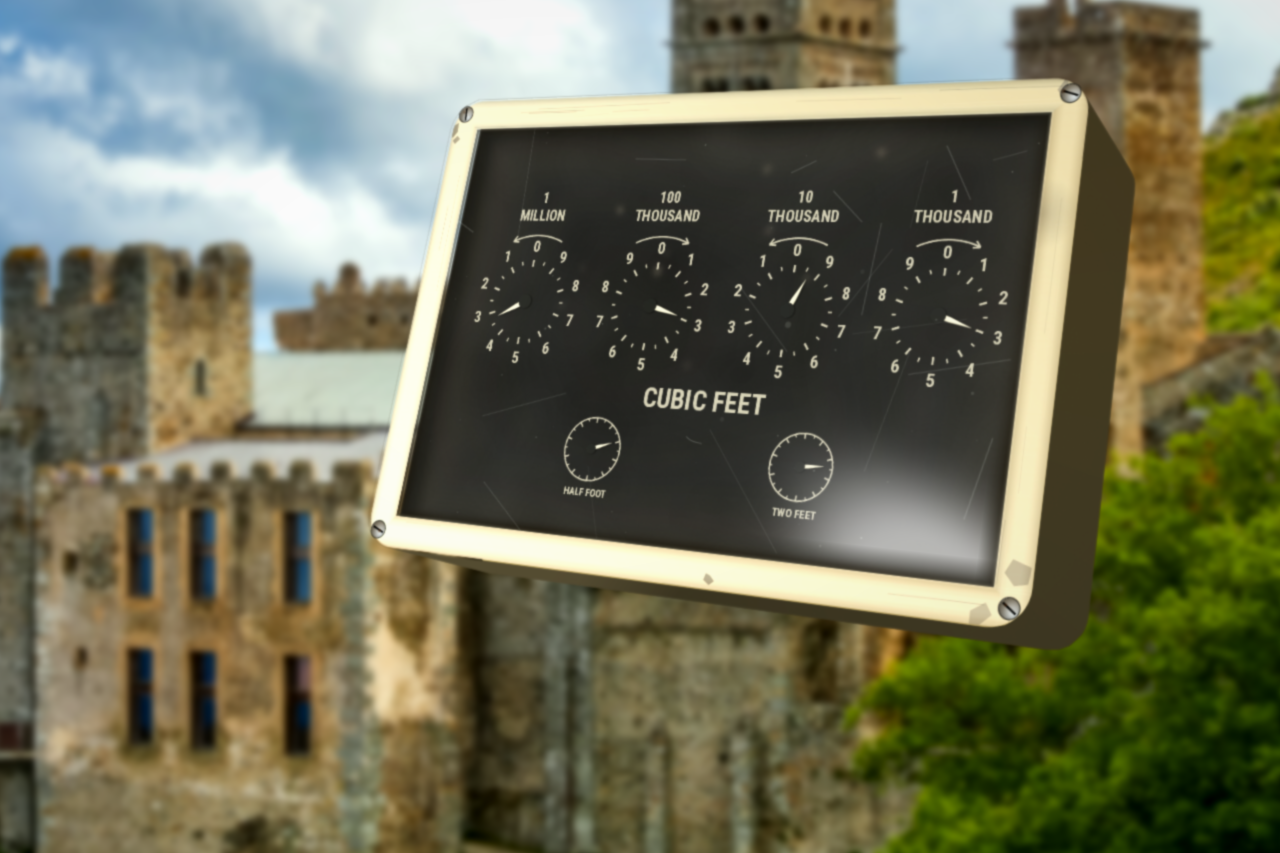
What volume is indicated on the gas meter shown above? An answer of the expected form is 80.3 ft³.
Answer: 329300 ft³
